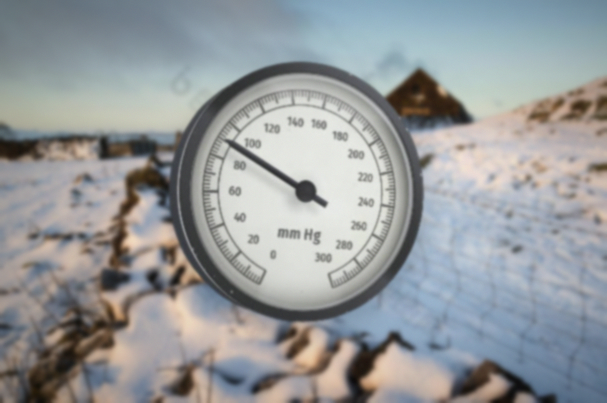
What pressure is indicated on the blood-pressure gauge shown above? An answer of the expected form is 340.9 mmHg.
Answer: 90 mmHg
